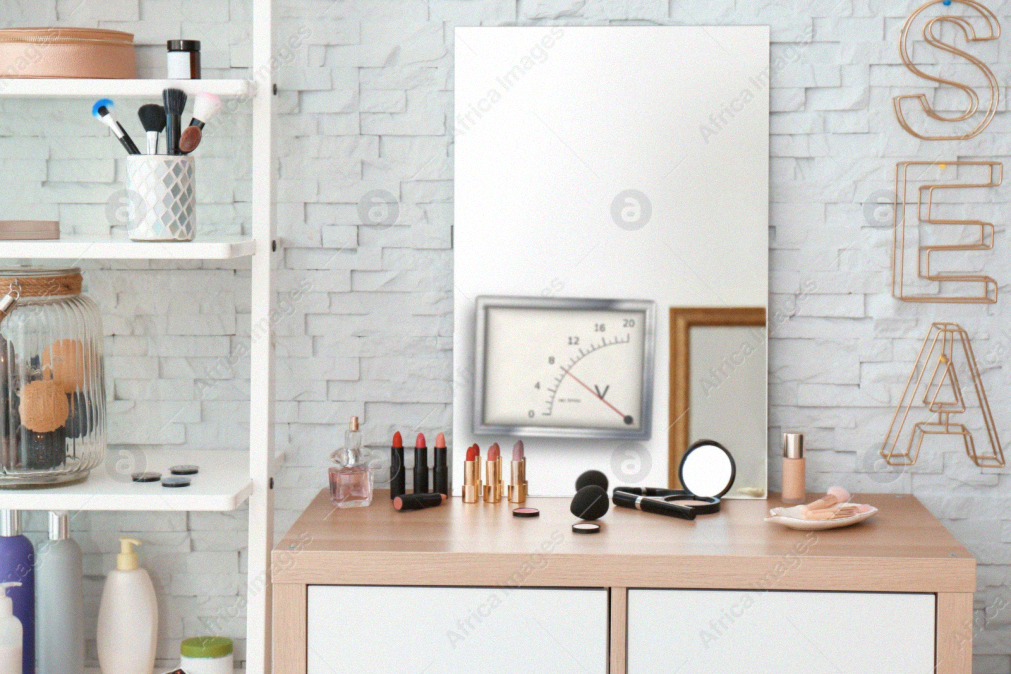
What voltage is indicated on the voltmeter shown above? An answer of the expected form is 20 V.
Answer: 8 V
